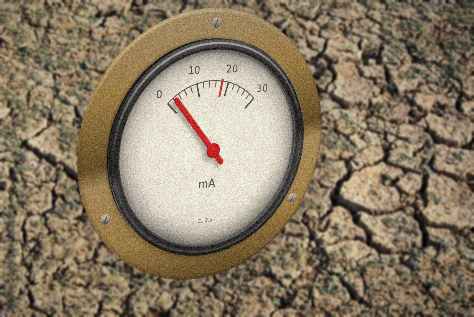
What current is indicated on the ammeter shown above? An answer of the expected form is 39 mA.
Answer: 2 mA
